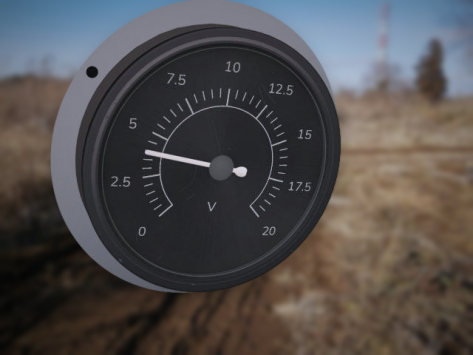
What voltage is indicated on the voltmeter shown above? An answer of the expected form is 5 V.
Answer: 4 V
